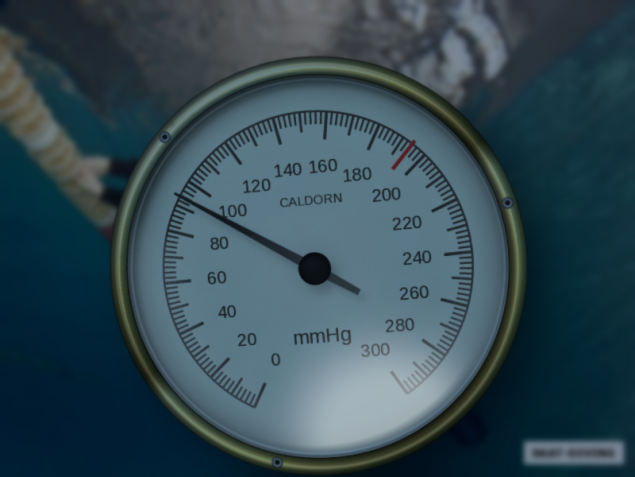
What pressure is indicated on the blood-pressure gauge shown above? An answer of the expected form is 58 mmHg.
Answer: 94 mmHg
